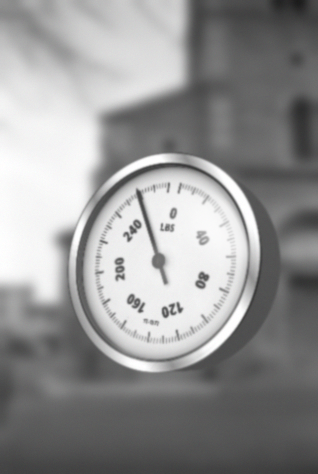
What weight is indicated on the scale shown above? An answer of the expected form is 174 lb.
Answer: 260 lb
